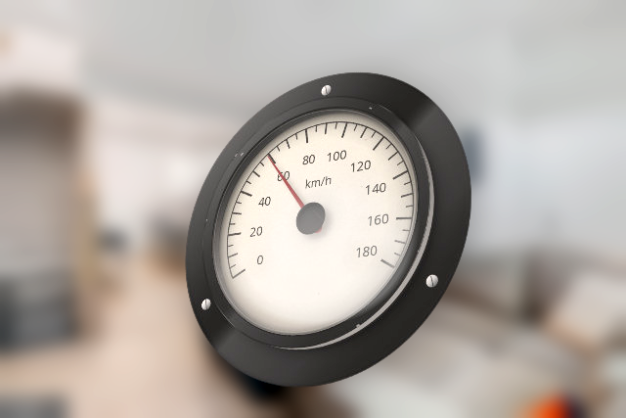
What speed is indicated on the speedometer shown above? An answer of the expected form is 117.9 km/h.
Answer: 60 km/h
